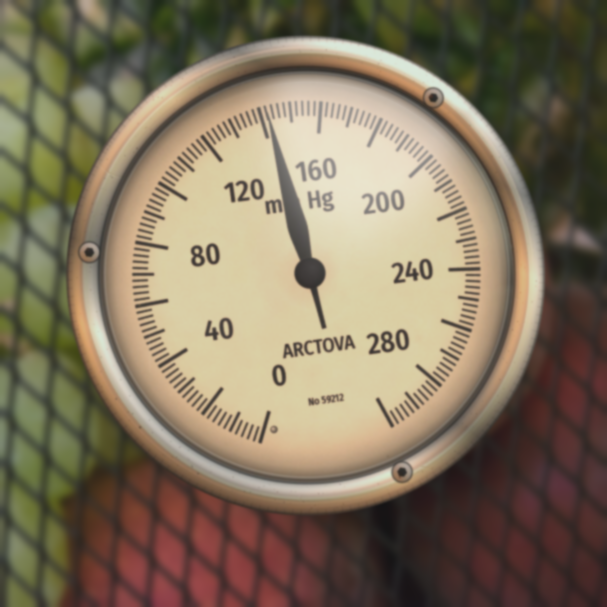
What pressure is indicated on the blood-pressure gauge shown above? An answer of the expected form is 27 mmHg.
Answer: 142 mmHg
